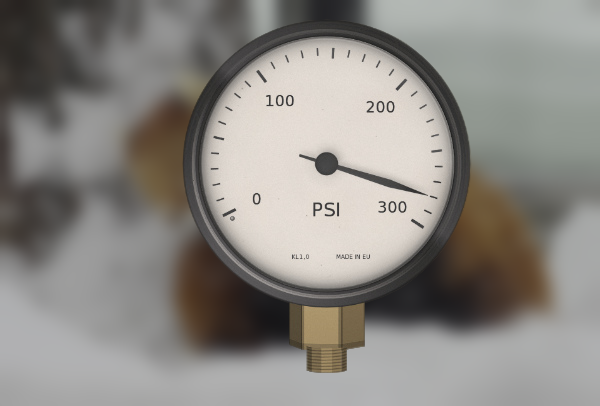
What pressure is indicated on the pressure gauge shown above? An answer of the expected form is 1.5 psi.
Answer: 280 psi
